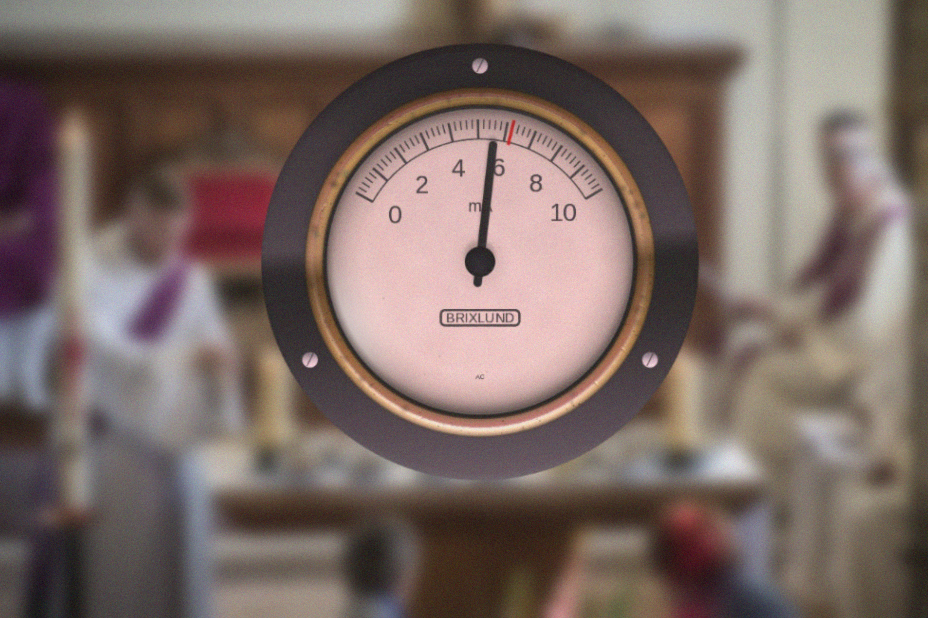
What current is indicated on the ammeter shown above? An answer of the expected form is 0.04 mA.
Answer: 5.6 mA
